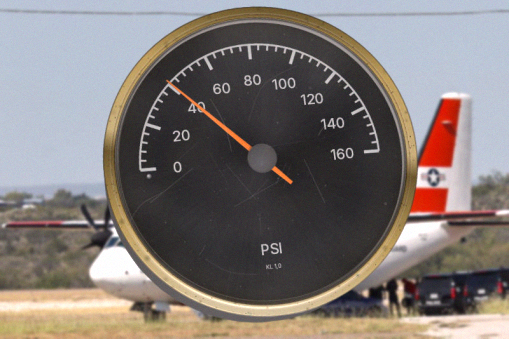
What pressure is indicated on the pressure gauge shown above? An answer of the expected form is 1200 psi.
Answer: 40 psi
